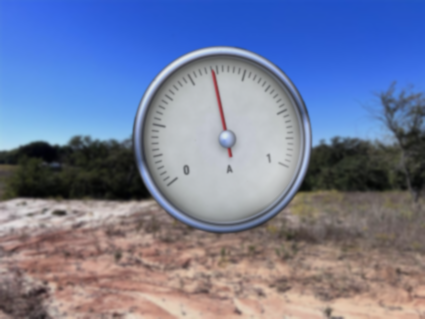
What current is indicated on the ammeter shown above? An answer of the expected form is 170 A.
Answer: 0.48 A
